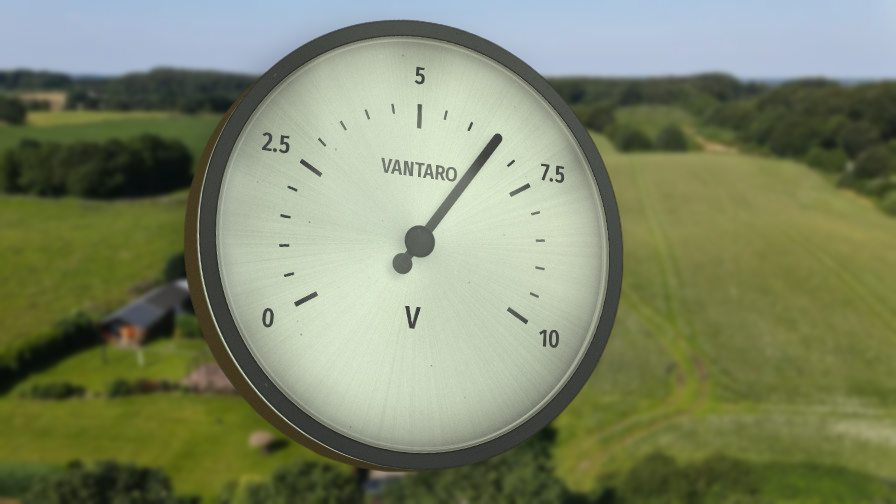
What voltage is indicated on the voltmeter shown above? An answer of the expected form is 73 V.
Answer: 6.5 V
